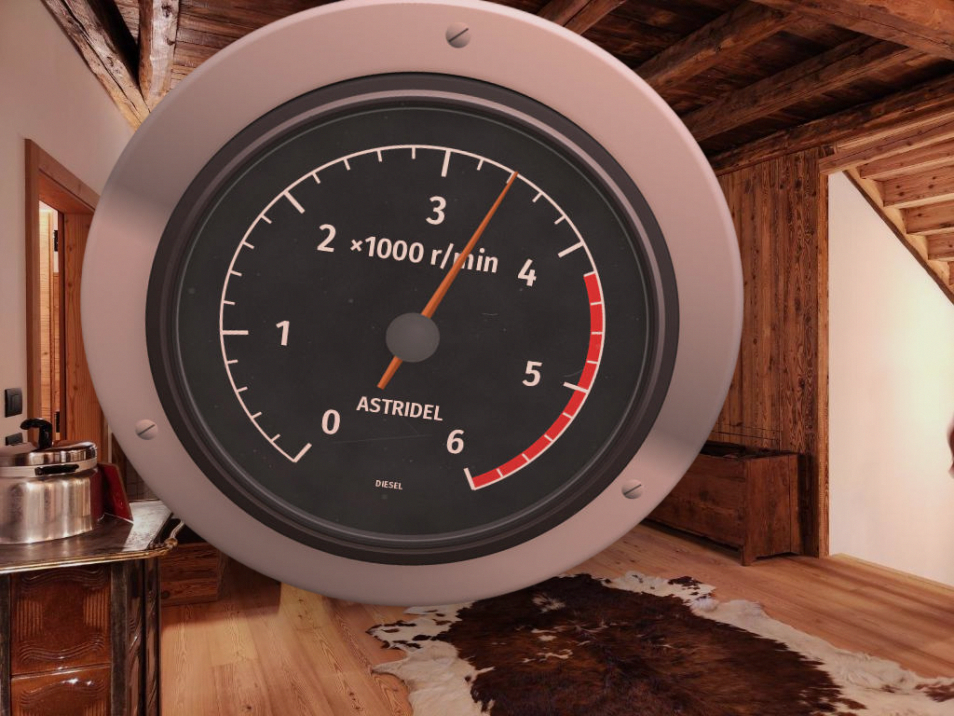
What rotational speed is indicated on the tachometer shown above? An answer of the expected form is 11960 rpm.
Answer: 3400 rpm
